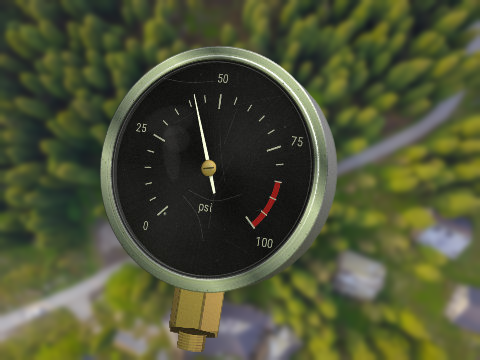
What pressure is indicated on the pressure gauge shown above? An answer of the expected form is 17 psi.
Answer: 42.5 psi
